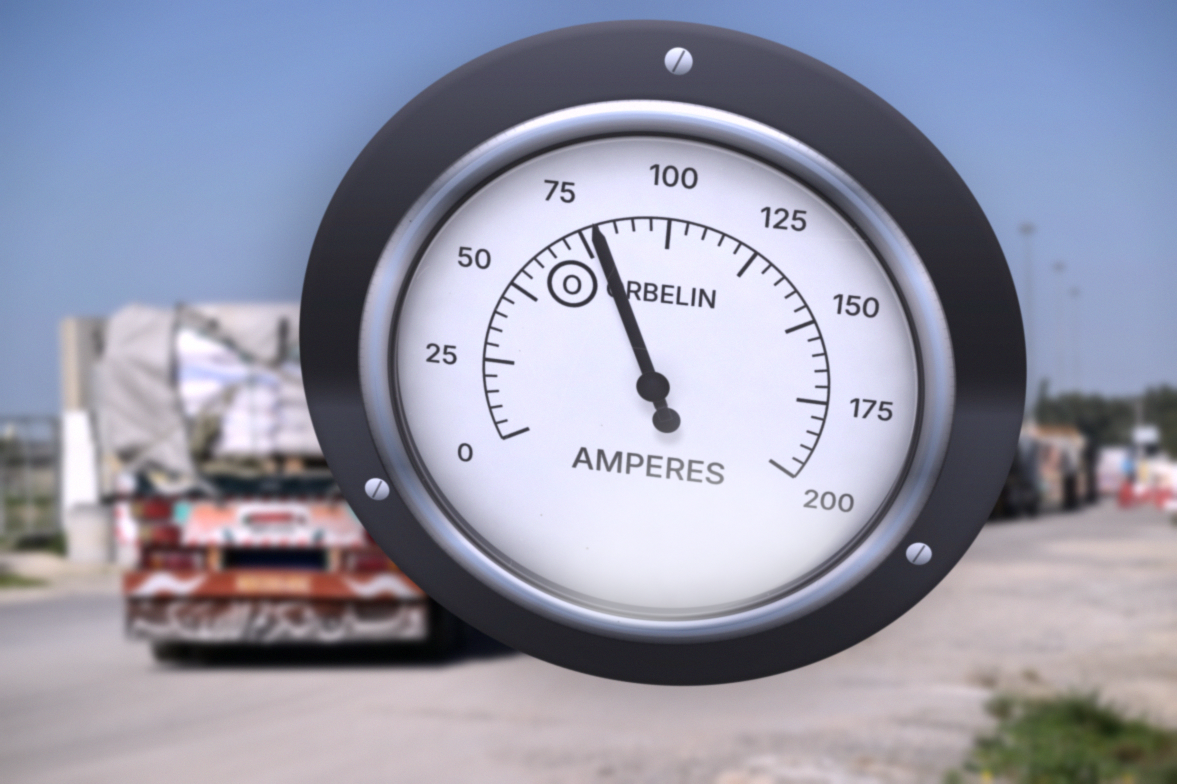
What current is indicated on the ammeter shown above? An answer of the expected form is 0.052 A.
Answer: 80 A
